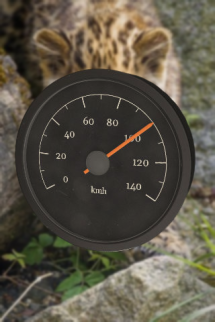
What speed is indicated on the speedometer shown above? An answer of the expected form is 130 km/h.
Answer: 100 km/h
